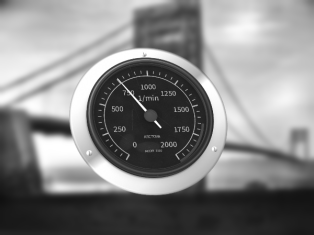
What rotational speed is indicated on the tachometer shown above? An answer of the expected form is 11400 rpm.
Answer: 750 rpm
